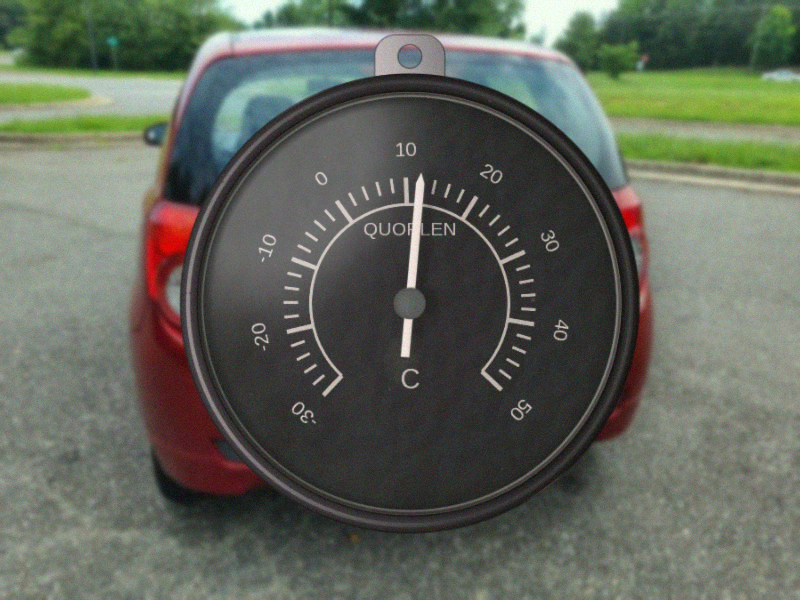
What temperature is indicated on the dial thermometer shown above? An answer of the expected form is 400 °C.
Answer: 12 °C
